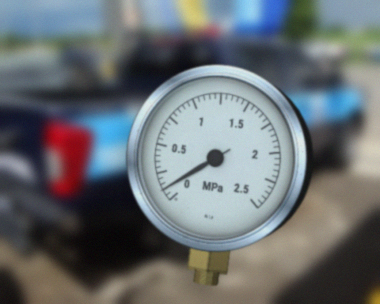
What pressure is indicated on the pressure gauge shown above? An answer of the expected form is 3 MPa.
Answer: 0.1 MPa
